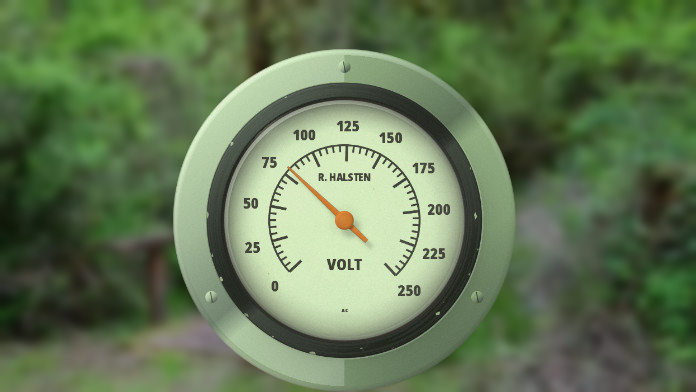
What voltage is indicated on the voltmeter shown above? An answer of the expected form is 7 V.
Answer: 80 V
